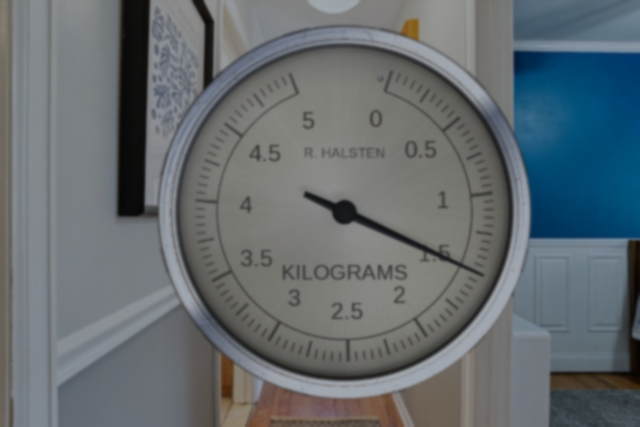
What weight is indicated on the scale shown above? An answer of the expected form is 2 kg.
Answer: 1.5 kg
